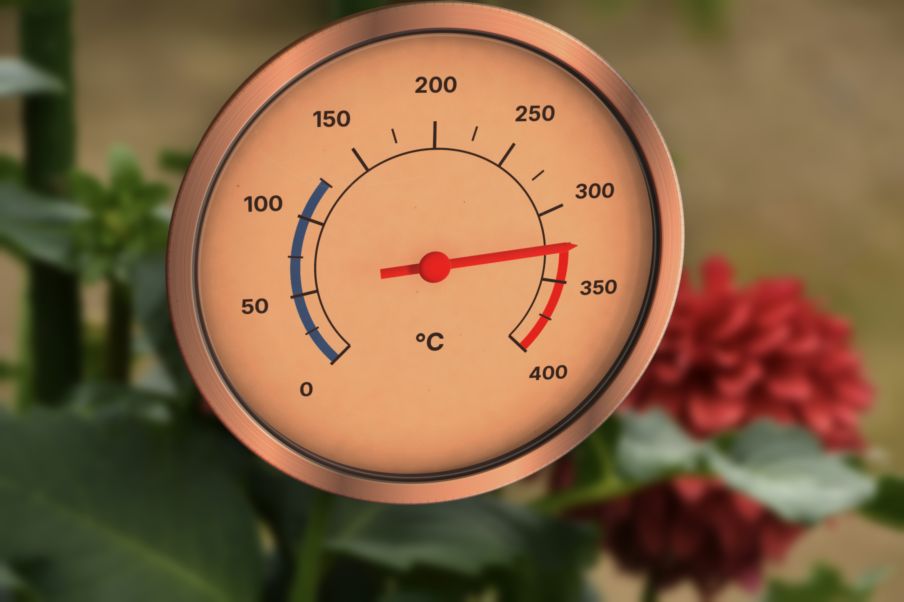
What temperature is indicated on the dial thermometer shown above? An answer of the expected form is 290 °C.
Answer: 325 °C
